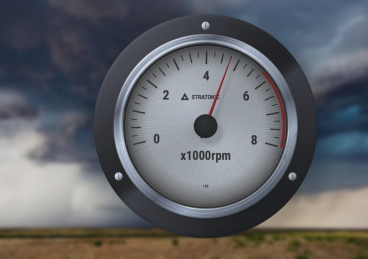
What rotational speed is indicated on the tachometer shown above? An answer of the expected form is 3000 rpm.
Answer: 4750 rpm
